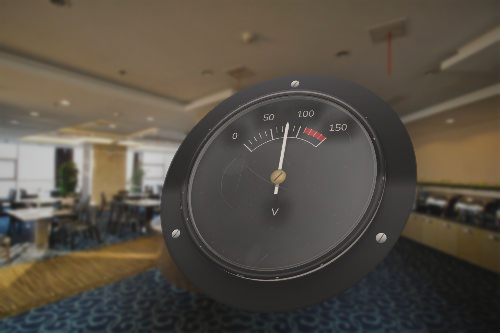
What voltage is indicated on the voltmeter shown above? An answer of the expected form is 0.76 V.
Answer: 80 V
